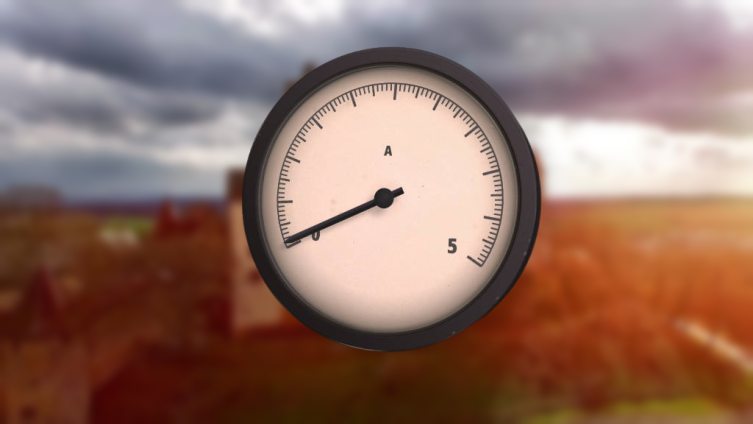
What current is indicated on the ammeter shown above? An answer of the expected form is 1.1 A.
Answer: 0.05 A
